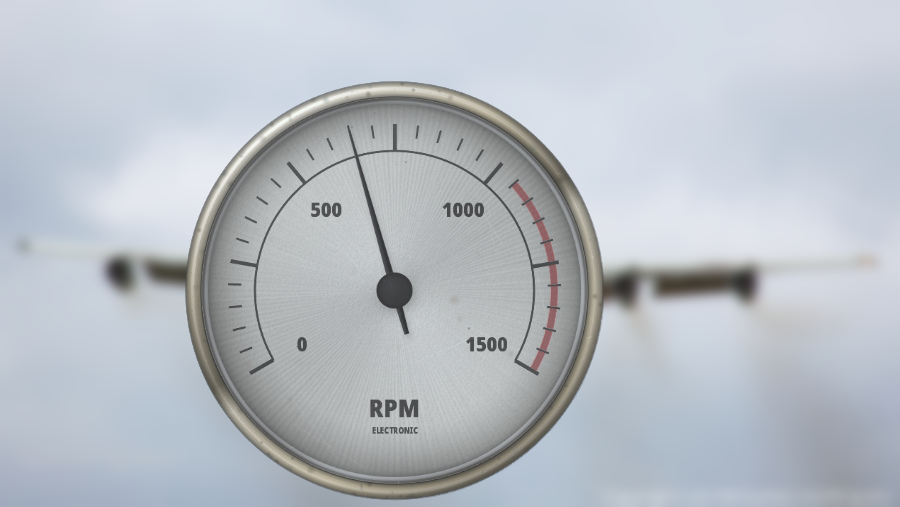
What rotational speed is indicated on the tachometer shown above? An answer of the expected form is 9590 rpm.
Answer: 650 rpm
